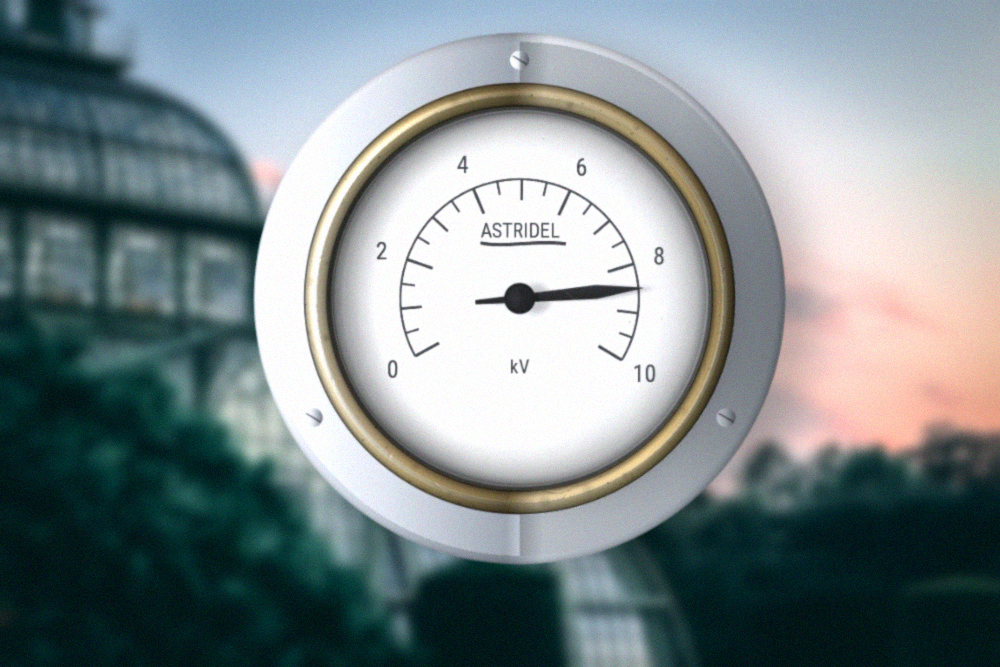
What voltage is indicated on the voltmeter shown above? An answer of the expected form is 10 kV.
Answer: 8.5 kV
